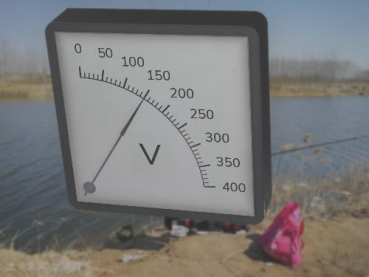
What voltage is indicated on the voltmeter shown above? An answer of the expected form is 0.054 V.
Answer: 150 V
